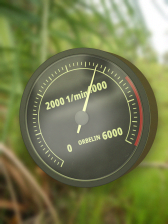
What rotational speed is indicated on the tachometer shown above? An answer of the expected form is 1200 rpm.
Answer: 3800 rpm
